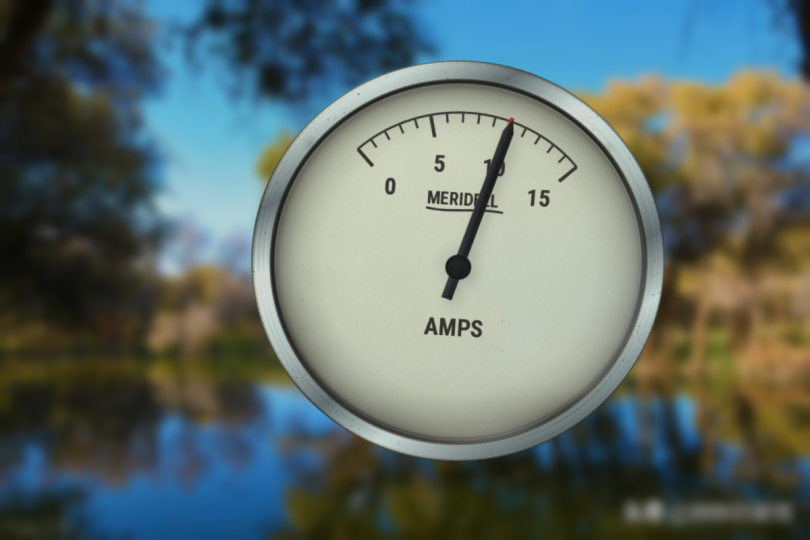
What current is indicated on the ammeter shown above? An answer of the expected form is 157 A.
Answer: 10 A
